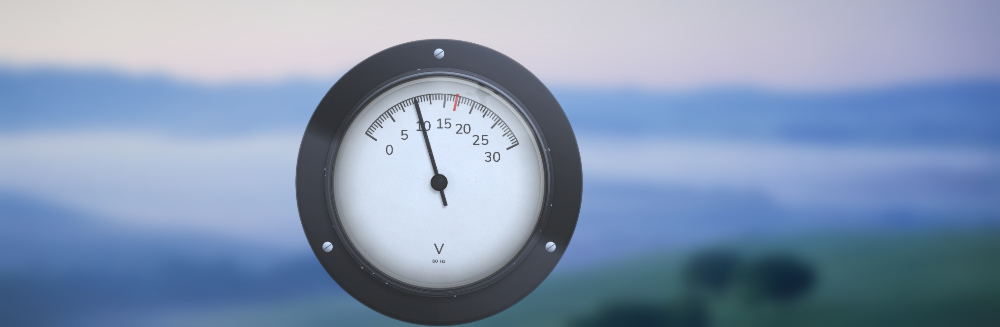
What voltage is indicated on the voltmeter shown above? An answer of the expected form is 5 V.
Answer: 10 V
